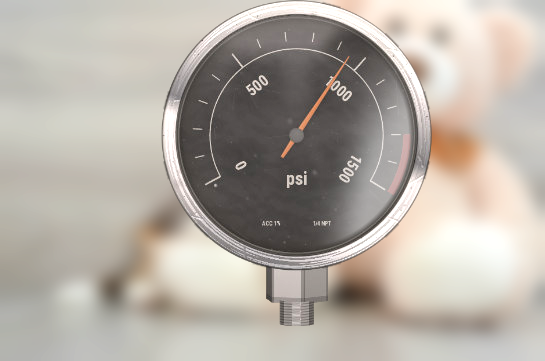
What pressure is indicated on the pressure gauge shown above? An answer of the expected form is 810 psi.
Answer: 950 psi
